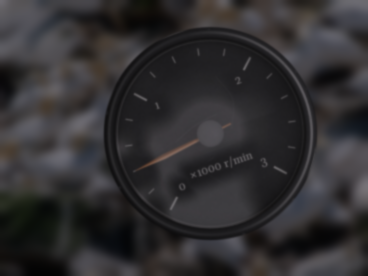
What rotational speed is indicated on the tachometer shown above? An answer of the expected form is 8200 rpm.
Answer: 400 rpm
